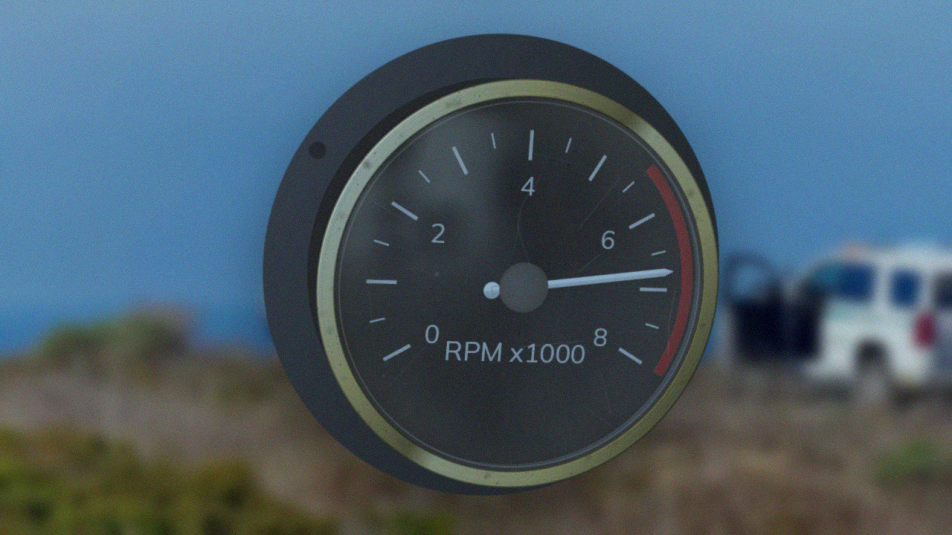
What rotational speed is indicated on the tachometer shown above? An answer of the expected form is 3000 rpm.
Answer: 6750 rpm
